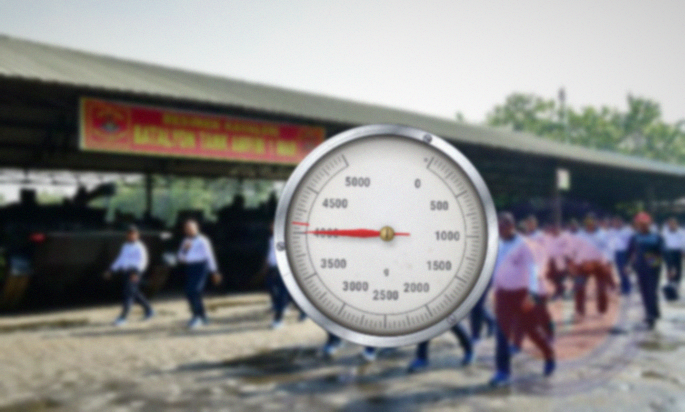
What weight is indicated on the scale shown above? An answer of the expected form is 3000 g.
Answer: 4000 g
